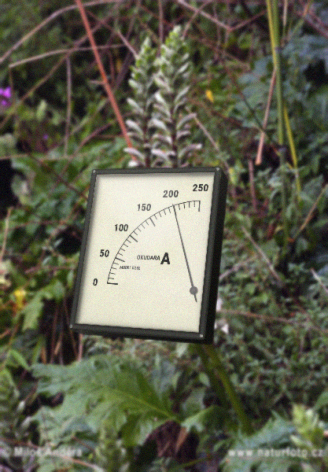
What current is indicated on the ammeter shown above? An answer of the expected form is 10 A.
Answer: 200 A
